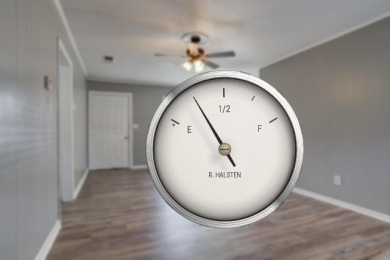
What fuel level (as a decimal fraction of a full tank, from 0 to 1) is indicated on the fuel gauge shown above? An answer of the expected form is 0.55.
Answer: 0.25
